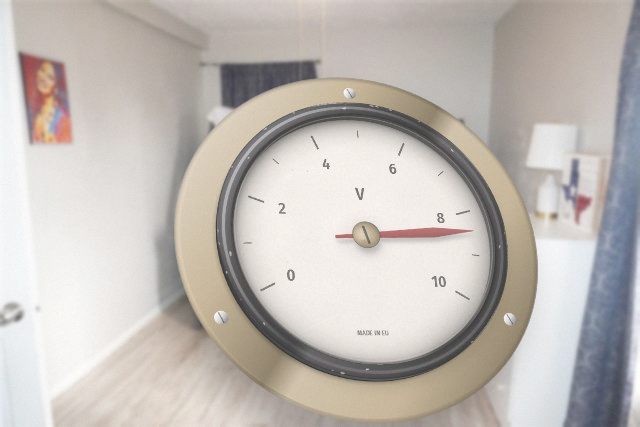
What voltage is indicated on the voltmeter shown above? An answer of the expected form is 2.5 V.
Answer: 8.5 V
